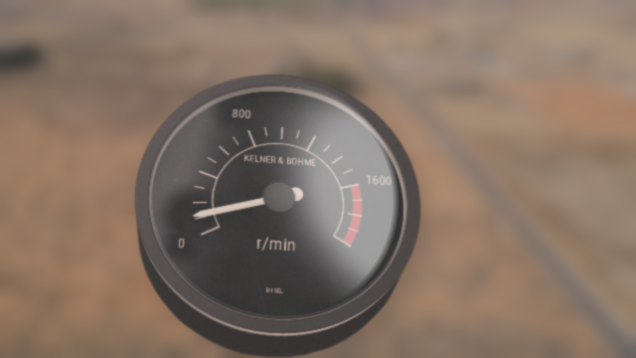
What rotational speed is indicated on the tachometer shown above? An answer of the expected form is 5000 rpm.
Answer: 100 rpm
